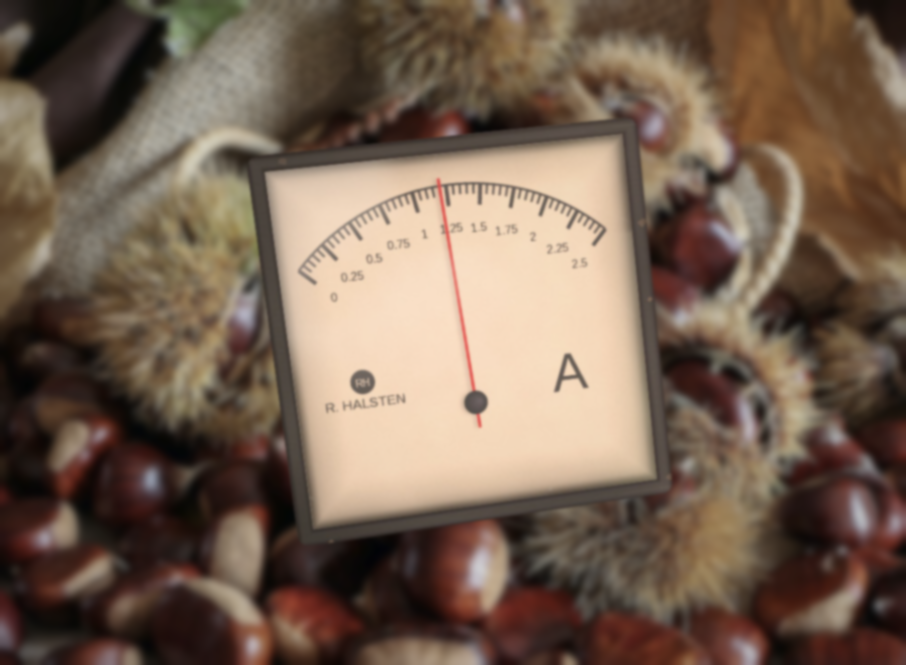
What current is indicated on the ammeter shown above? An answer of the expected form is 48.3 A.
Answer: 1.2 A
